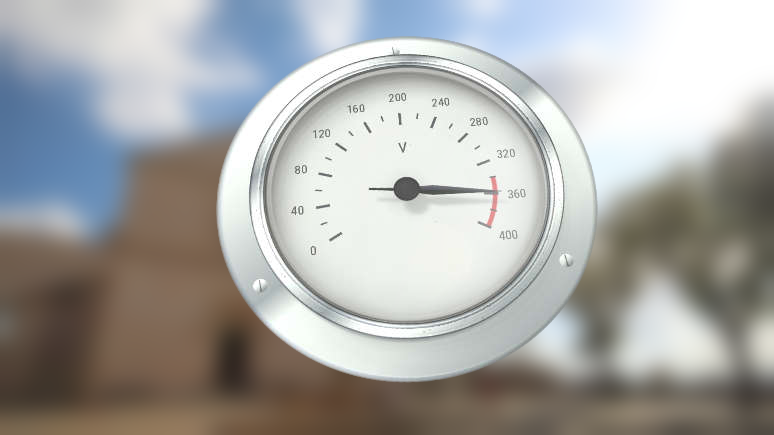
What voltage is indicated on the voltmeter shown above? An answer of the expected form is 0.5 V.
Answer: 360 V
